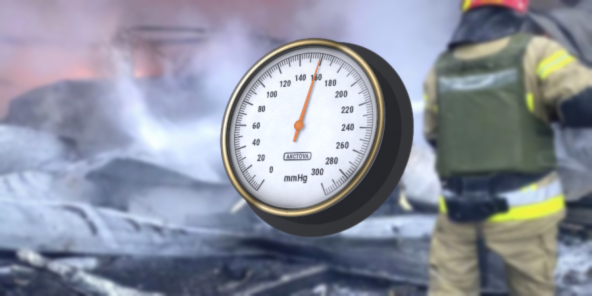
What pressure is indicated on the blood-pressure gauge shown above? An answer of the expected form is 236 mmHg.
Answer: 160 mmHg
